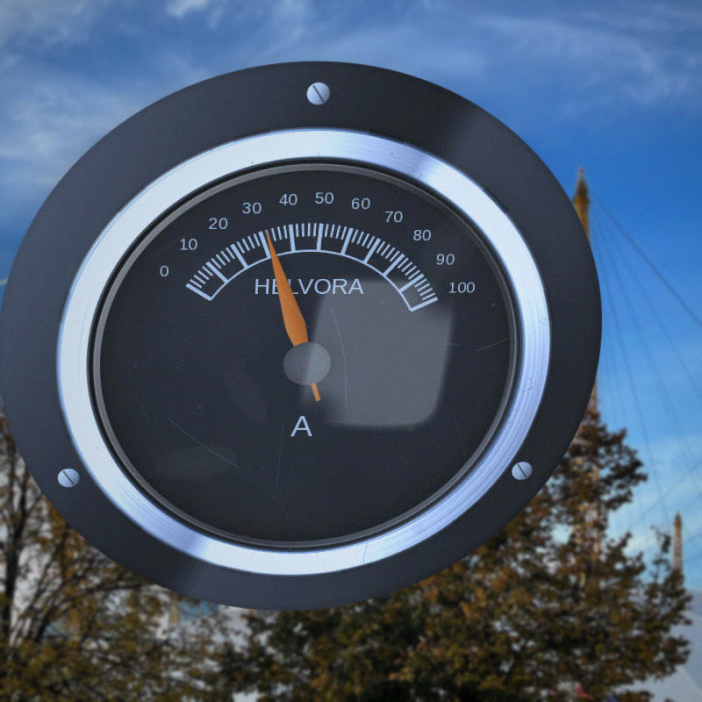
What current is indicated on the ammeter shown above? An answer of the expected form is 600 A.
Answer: 32 A
